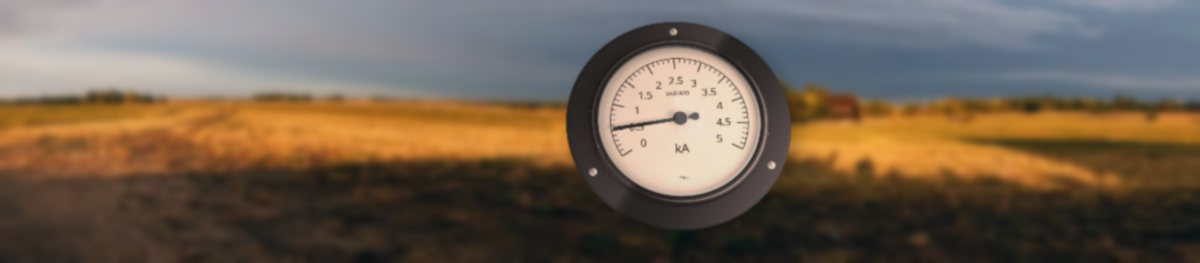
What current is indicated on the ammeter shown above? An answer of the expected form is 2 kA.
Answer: 0.5 kA
